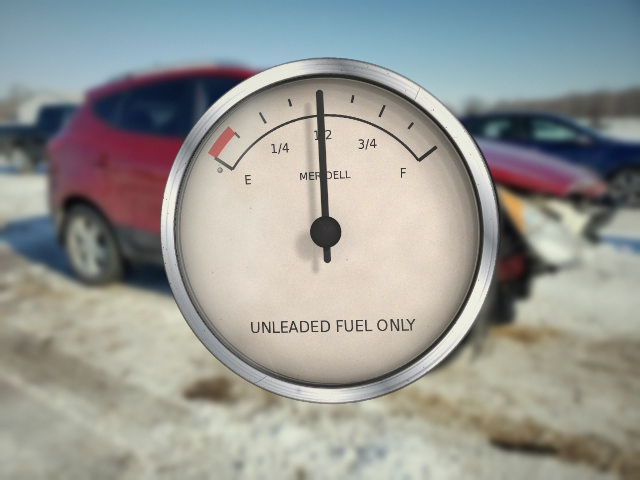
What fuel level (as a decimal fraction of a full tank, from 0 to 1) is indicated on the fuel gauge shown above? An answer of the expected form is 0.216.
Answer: 0.5
